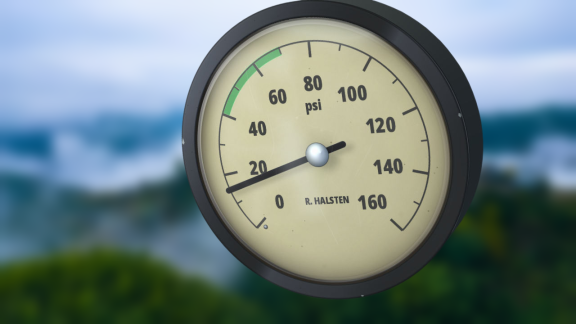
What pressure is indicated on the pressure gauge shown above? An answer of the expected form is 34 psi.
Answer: 15 psi
